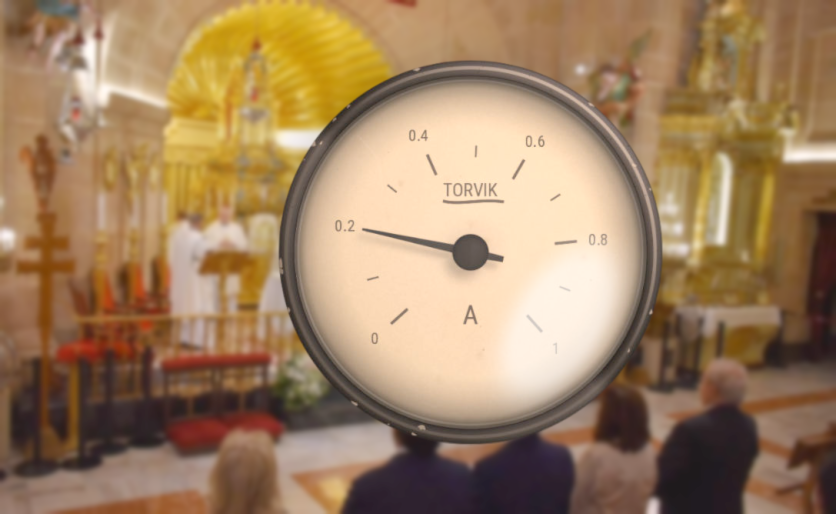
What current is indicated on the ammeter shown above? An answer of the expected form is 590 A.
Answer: 0.2 A
